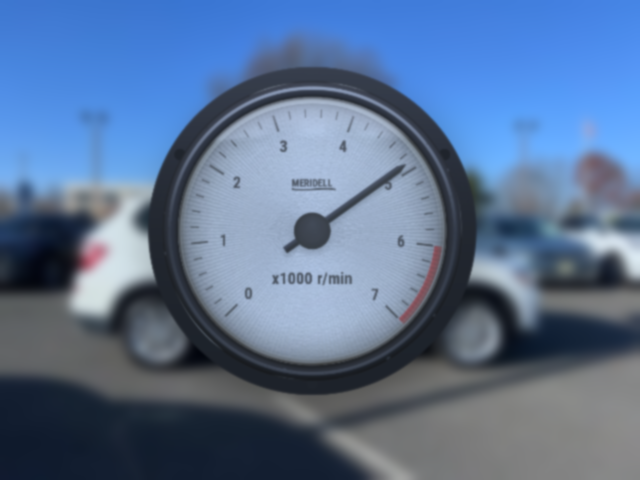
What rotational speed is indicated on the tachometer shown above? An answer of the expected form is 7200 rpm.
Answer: 4900 rpm
